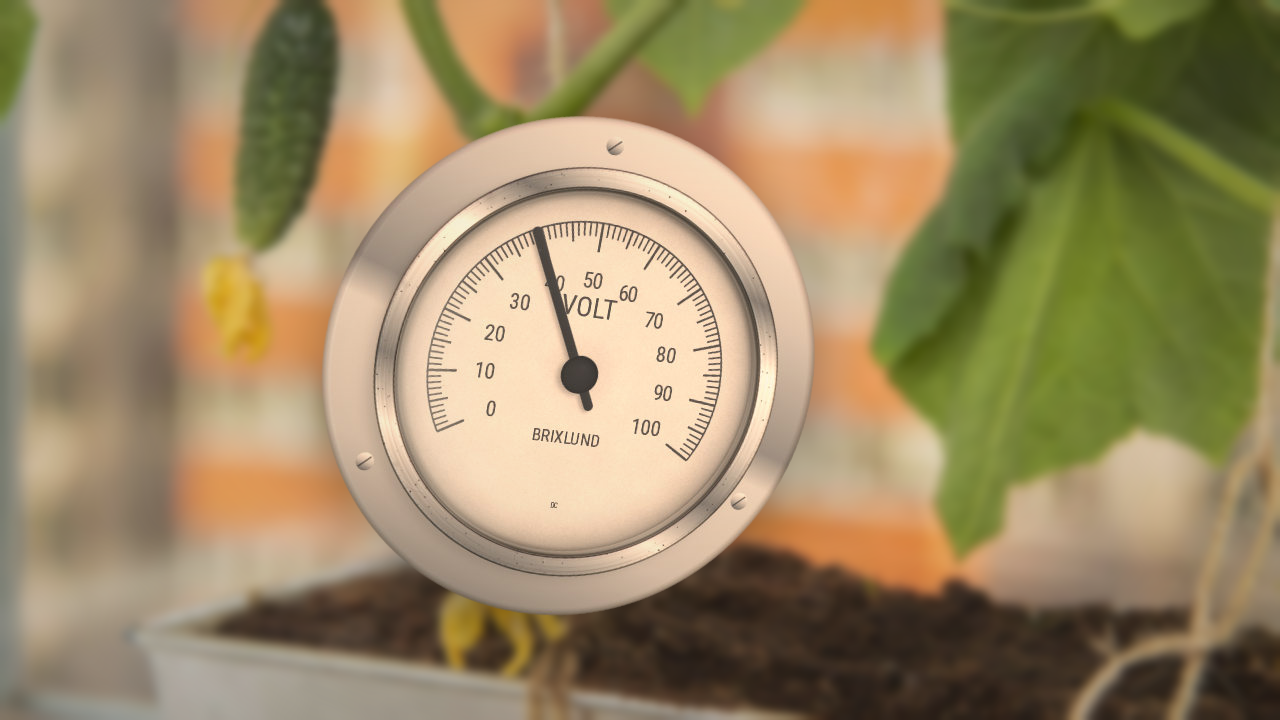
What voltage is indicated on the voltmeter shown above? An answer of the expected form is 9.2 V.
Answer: 39 V
